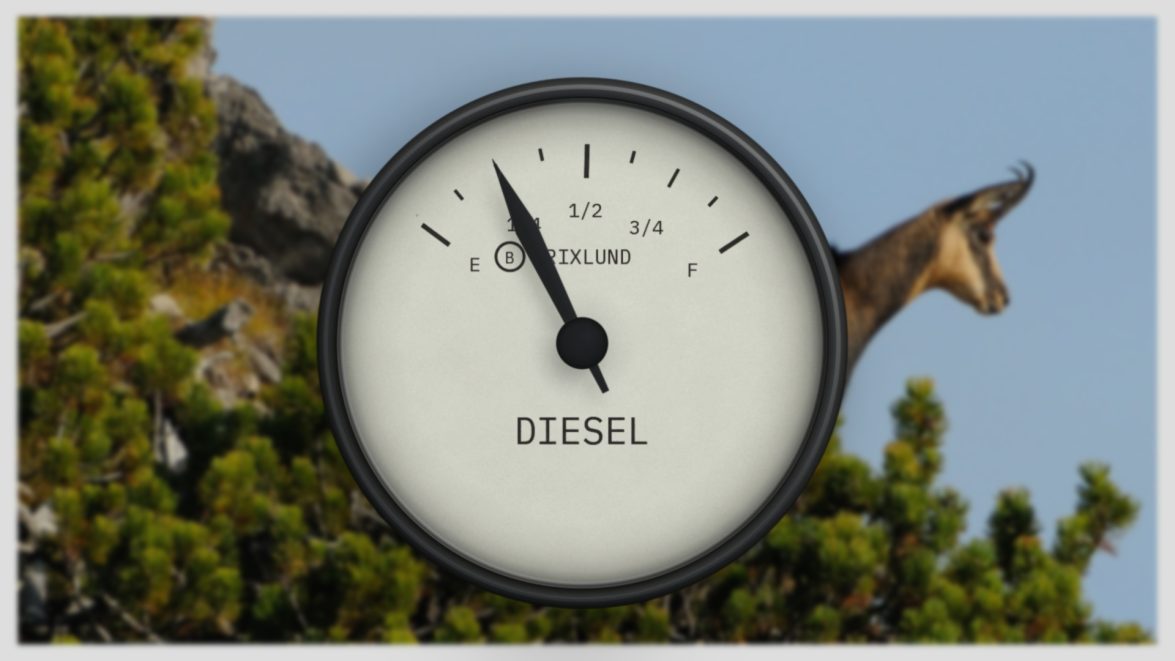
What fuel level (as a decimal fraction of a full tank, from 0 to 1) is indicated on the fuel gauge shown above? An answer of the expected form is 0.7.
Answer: 0.25
